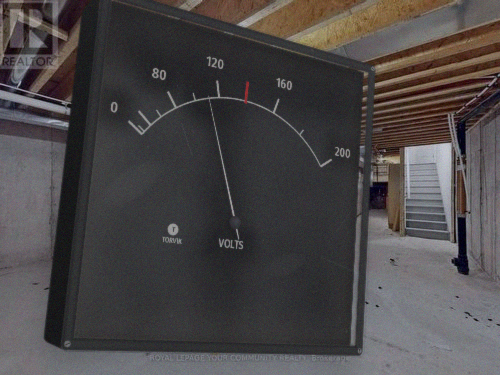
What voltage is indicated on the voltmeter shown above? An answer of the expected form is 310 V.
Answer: 110 V
